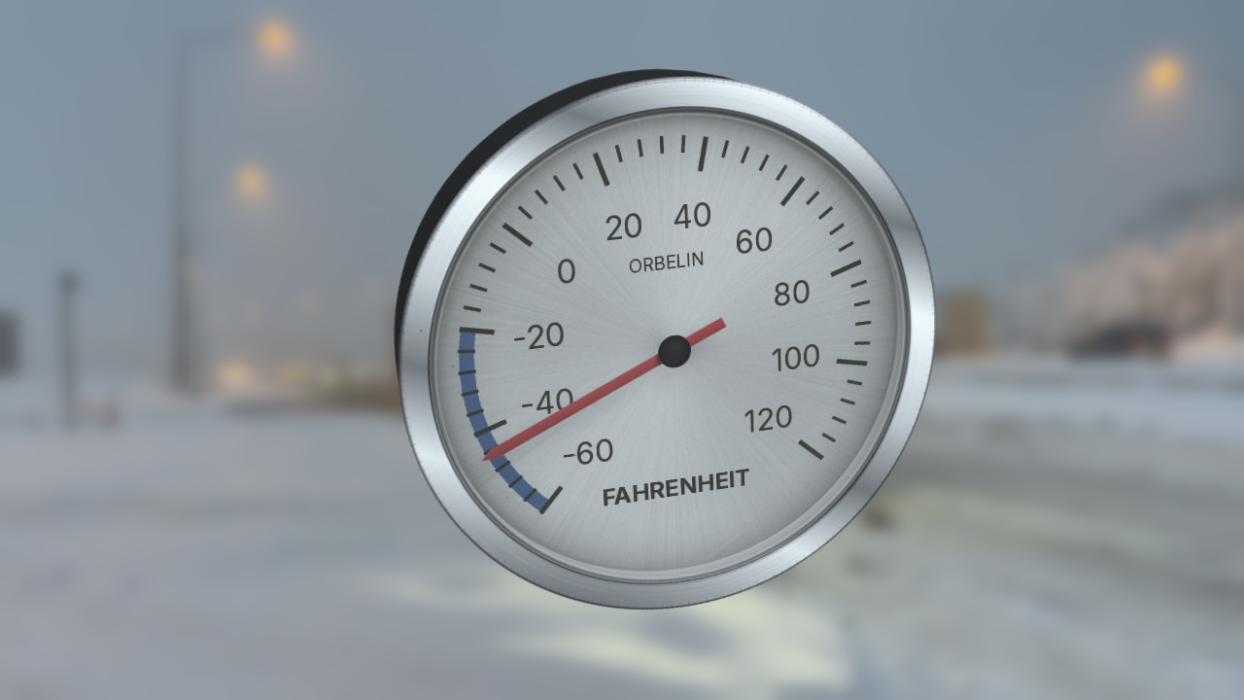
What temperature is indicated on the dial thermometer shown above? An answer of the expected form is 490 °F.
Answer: -44 °F
